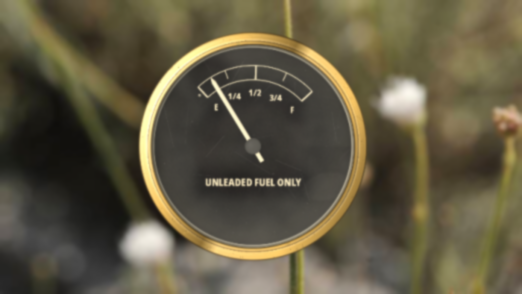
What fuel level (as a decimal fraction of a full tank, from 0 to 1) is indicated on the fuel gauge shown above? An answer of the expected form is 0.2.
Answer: 0.125
